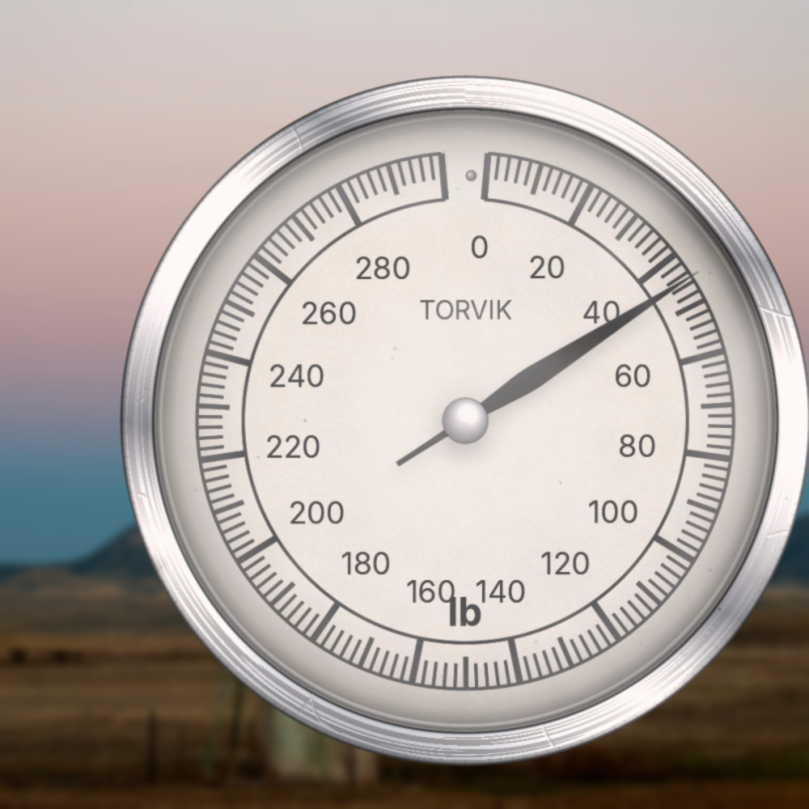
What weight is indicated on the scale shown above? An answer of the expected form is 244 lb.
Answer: 45 lb
